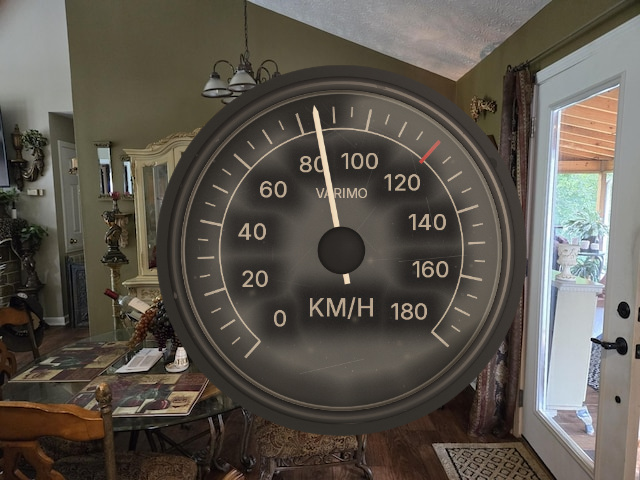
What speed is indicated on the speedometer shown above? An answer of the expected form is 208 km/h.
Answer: 85 km/h
